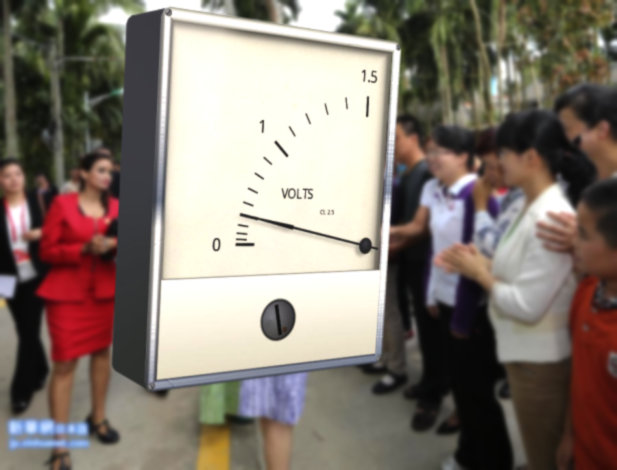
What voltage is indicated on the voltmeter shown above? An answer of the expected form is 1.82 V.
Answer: 0.5 V
